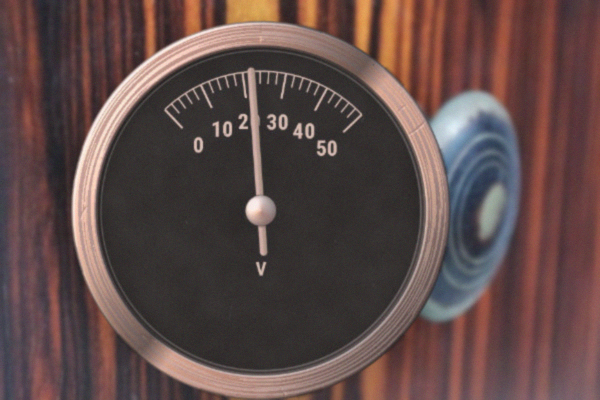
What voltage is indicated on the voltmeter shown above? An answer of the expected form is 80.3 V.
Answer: 22 V
